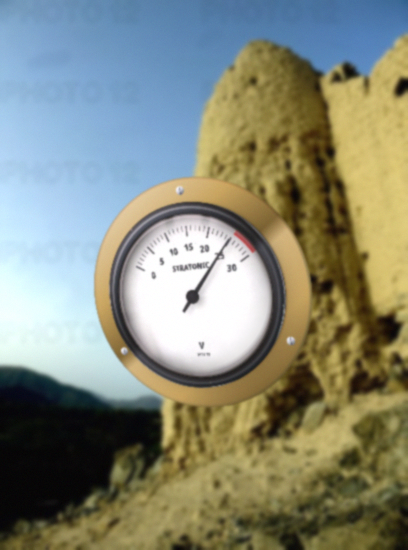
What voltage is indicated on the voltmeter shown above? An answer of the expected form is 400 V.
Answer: 25 V
